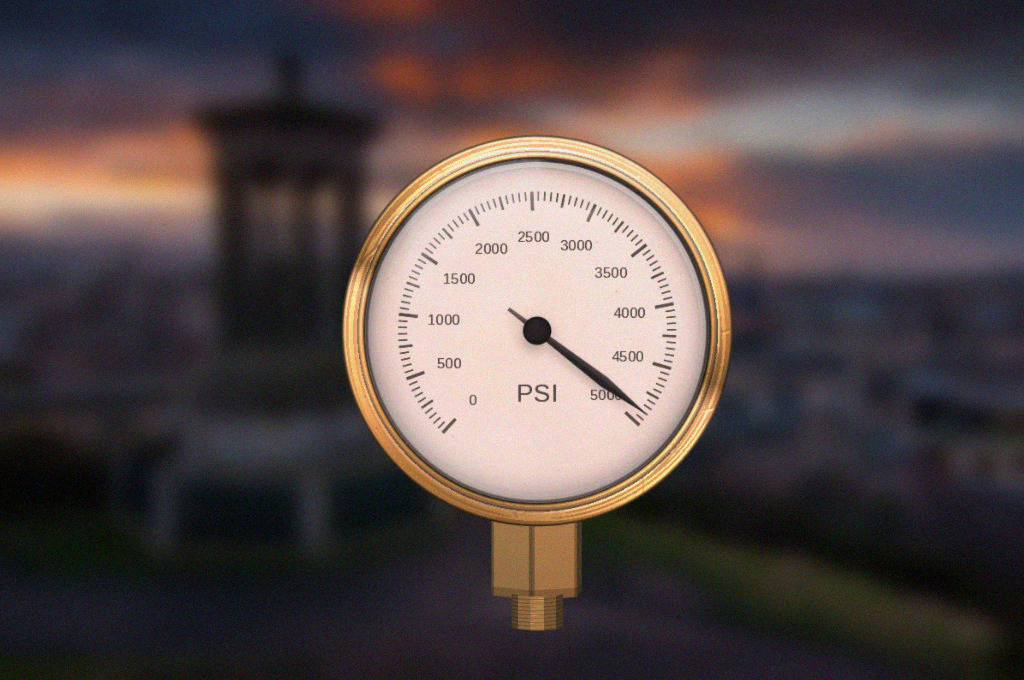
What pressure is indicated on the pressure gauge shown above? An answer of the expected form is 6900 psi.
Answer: 4900 psi
